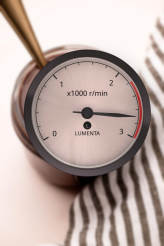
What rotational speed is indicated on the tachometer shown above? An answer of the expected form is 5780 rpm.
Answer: 2700 rpm
